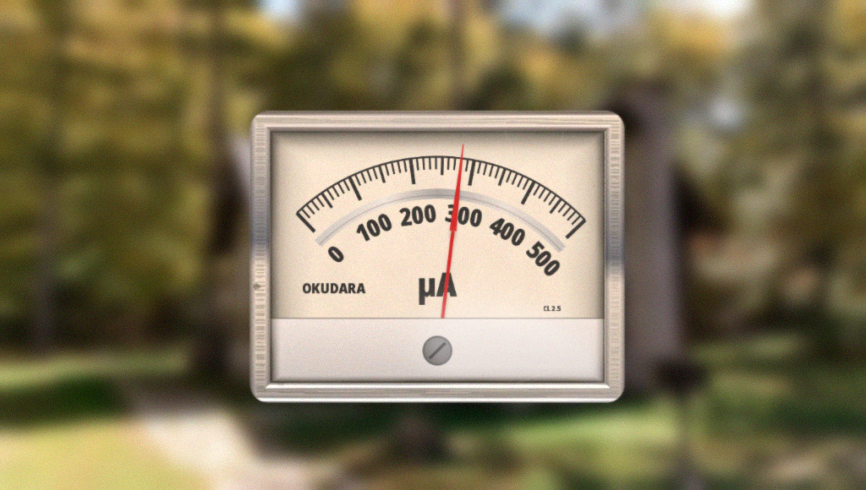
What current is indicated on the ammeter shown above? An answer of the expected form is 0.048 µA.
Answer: 280 µA
